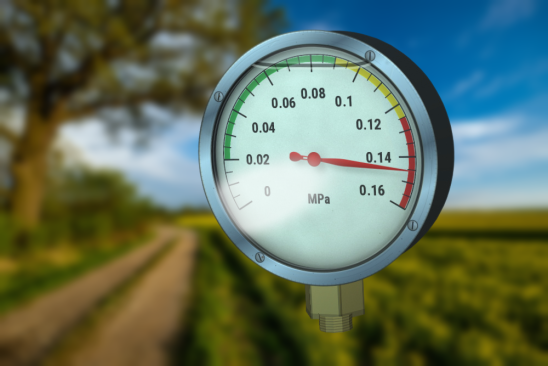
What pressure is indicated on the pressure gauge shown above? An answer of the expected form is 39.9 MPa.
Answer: 0.145 MPa
